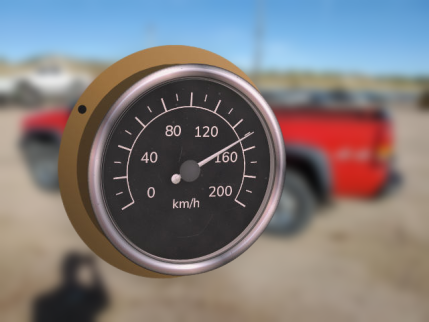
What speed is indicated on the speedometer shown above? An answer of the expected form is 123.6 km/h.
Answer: 150 km/h
